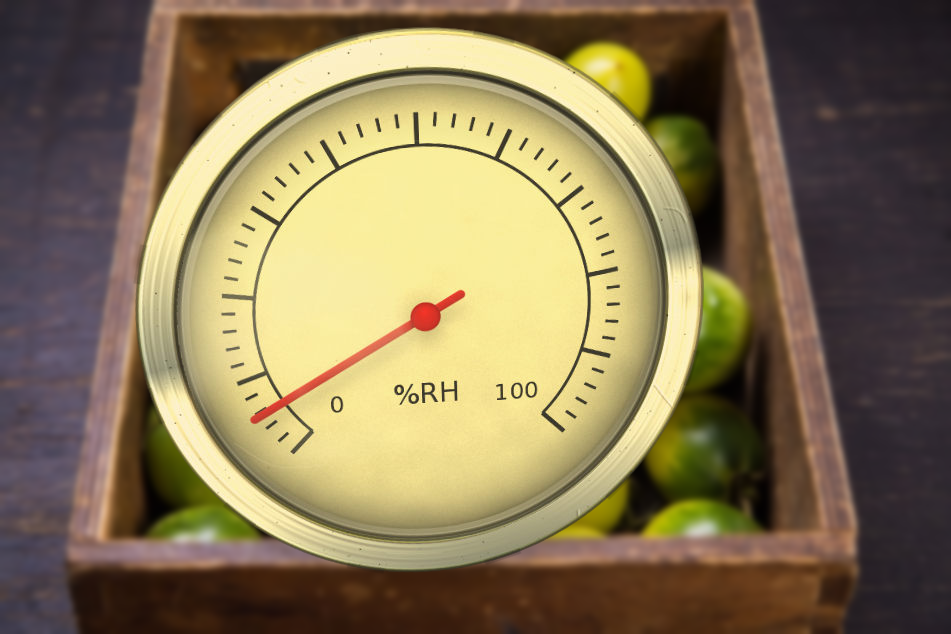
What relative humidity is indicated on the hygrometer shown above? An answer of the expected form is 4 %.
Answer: 6 %
